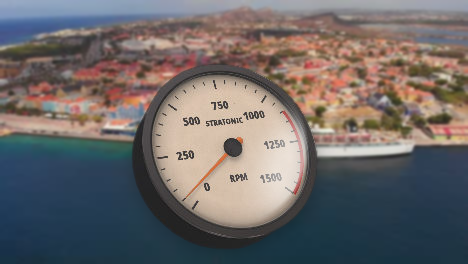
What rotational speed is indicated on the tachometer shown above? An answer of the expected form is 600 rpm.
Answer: 50 rpm
